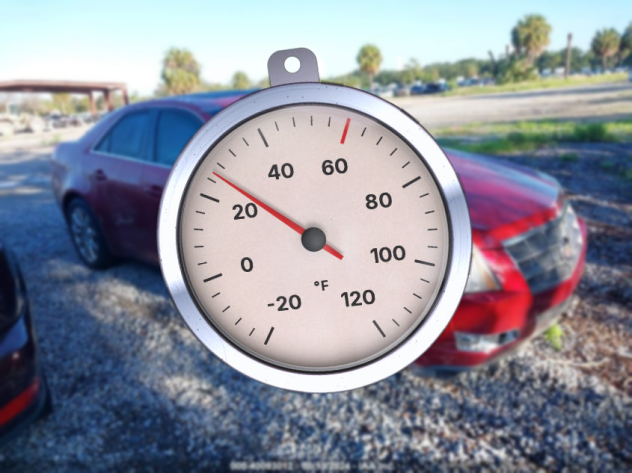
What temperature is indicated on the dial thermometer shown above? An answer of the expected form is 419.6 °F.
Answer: 26 °F
